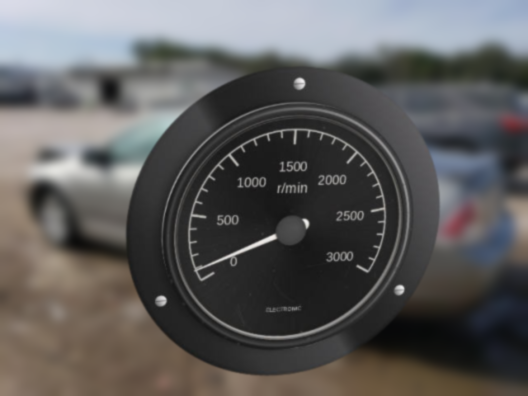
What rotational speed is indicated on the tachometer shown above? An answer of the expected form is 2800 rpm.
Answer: 100 rpm
